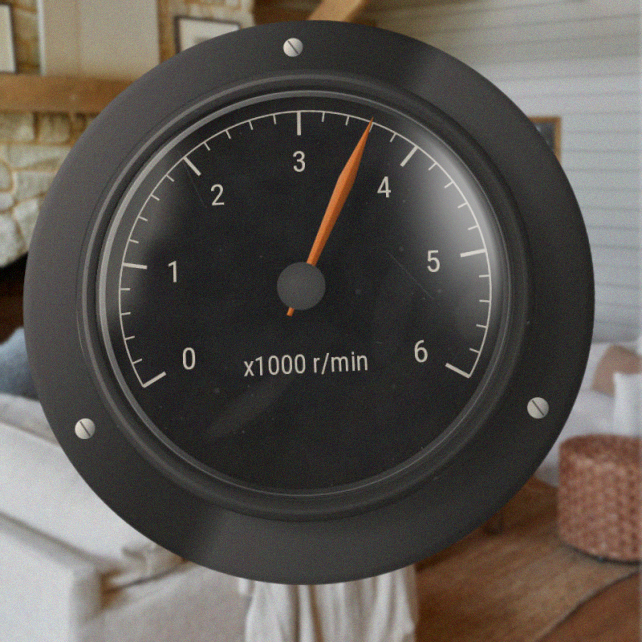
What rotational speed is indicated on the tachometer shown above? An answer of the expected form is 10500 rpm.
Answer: 3600 rpm
